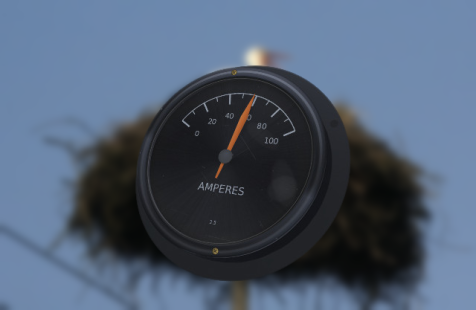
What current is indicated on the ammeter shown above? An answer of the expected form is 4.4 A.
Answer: 60 A
